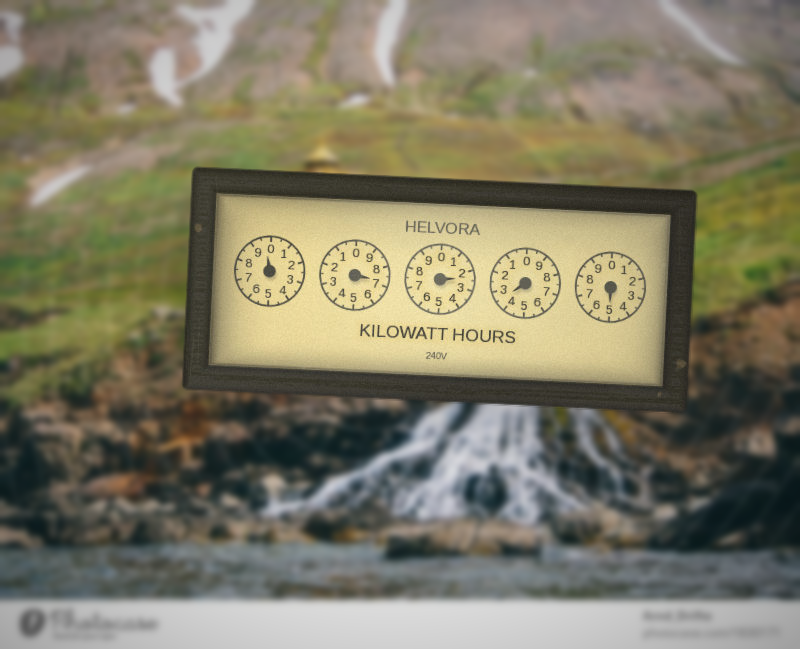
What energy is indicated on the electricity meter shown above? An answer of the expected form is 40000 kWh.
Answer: 97235 kWh
